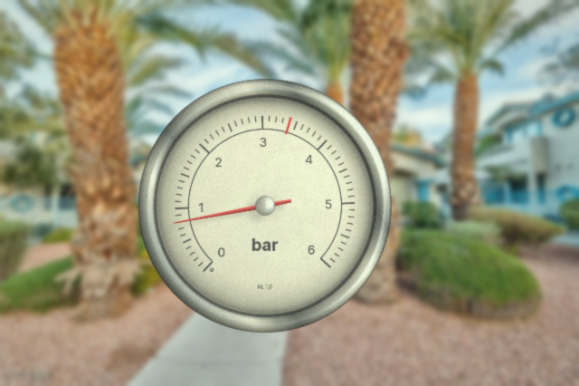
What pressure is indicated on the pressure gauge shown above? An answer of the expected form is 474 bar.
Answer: 0.8 bar
